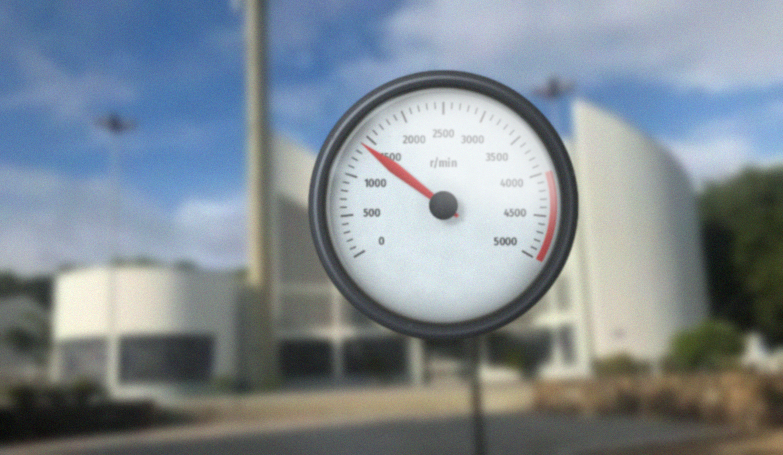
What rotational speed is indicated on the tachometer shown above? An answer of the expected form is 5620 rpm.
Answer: 1400 rpm
